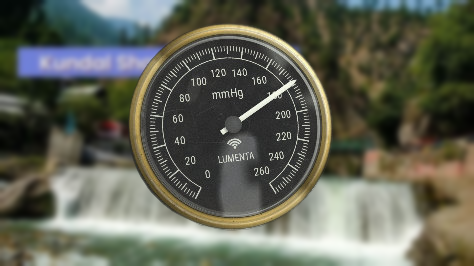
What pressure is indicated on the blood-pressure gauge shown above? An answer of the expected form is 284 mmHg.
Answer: 180 mmHg
